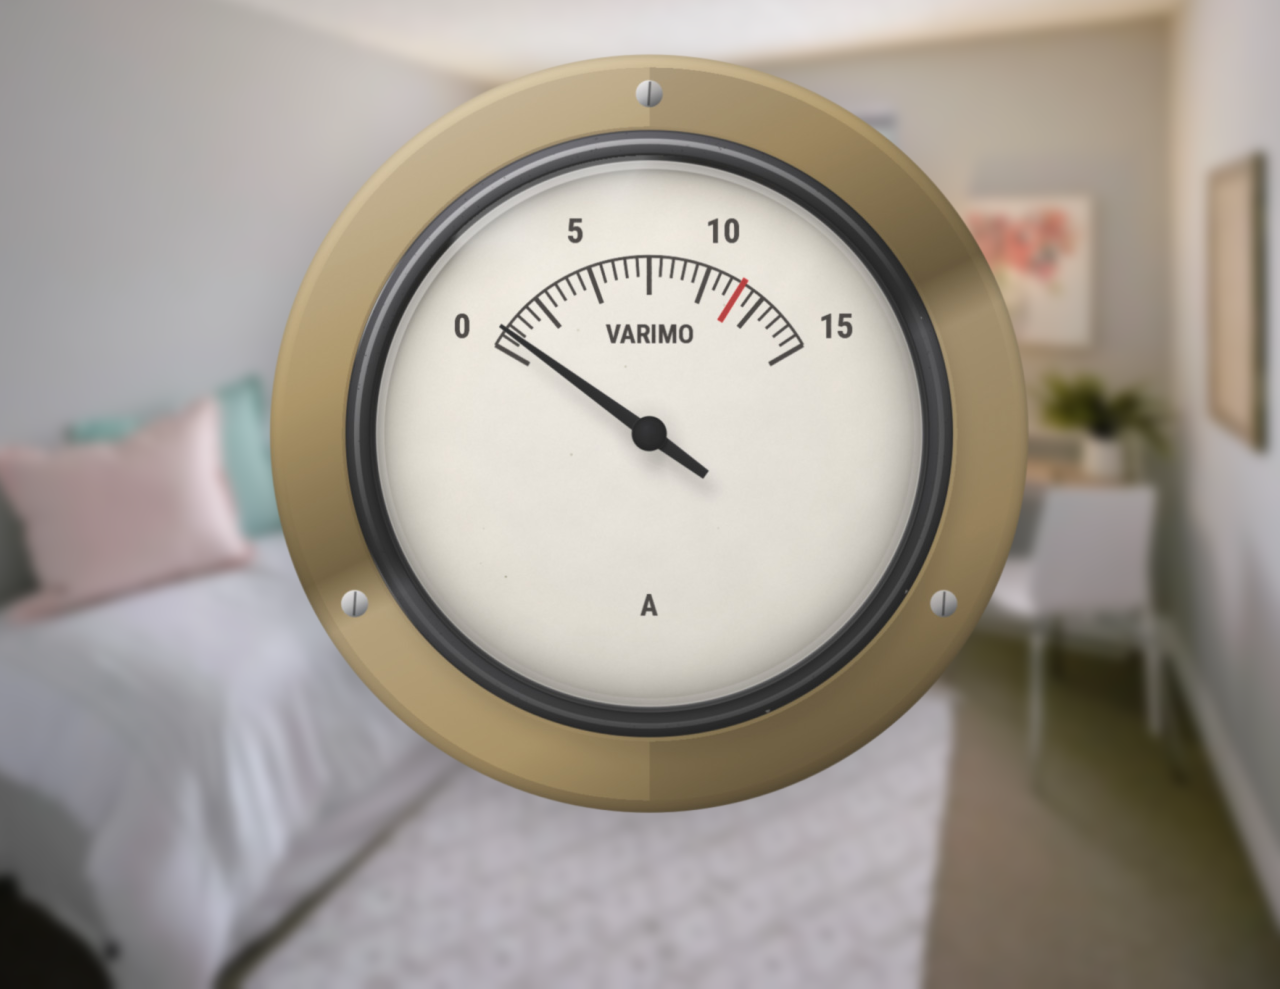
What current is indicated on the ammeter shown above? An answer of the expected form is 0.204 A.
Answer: 0.75 A
